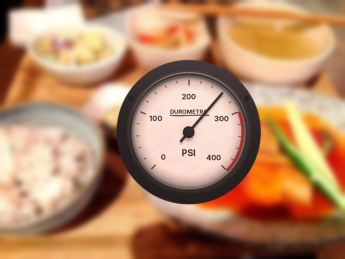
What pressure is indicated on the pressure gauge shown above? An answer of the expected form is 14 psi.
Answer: 260 psi
